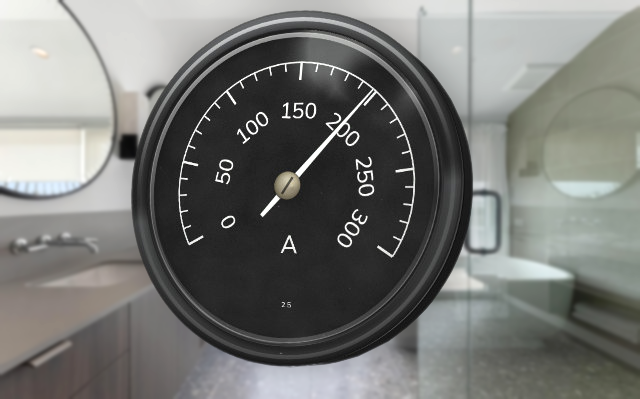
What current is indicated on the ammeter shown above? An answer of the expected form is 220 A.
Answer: 200 A
